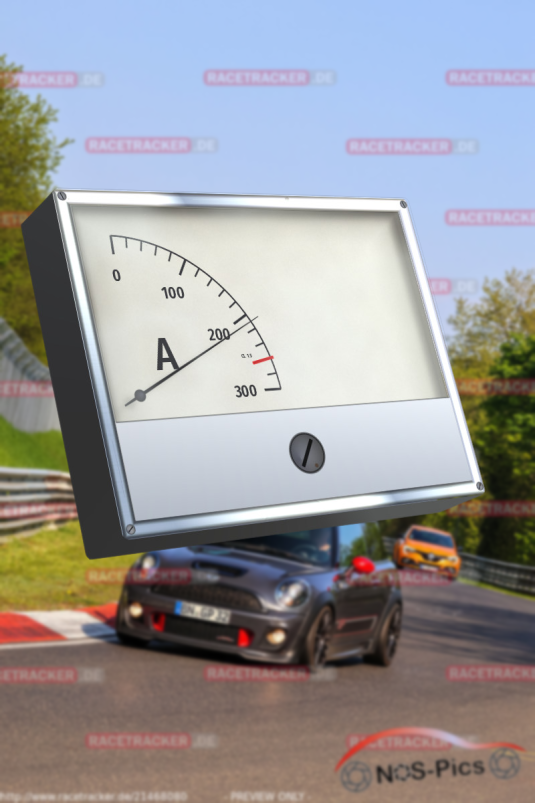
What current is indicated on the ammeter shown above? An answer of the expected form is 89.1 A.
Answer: 210 A
